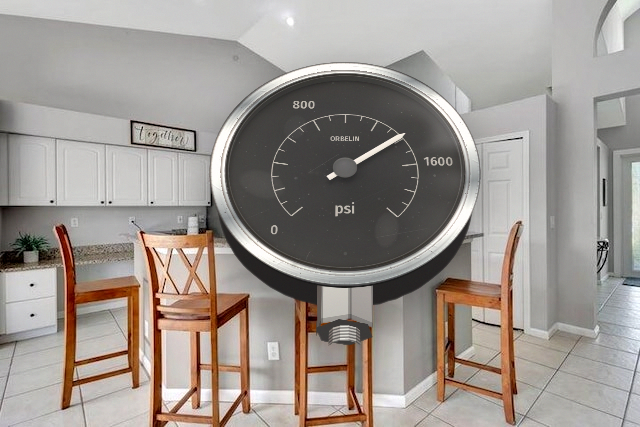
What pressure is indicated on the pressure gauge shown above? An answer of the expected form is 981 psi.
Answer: 1400 psi
